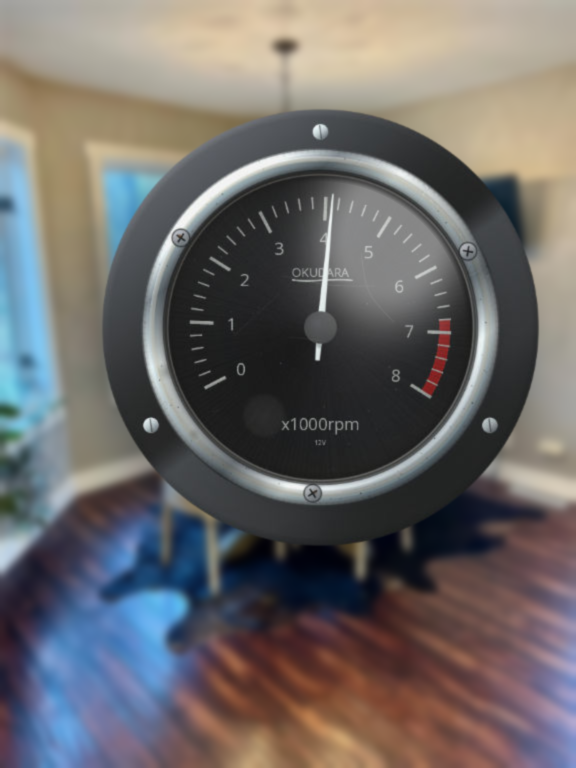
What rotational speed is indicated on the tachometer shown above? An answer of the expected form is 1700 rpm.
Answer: 4100 rpm
